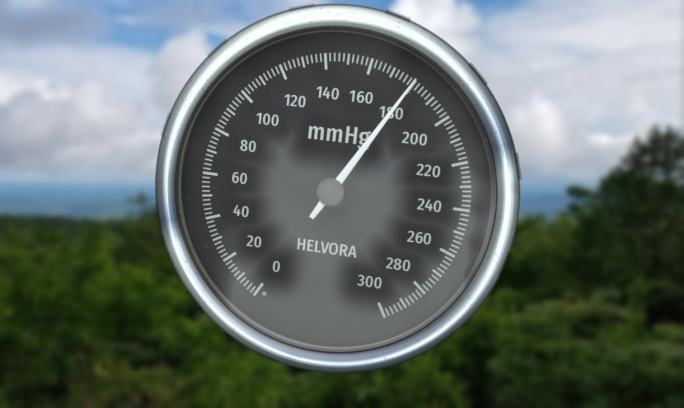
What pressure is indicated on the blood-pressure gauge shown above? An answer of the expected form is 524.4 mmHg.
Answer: 180 mmHg
